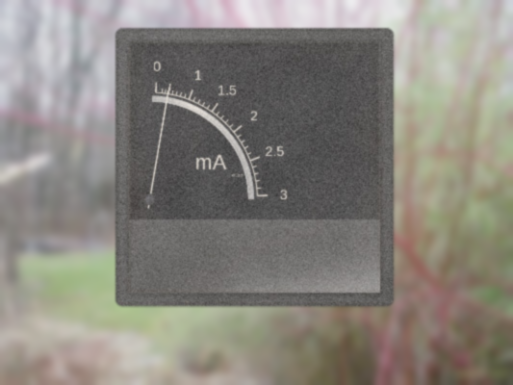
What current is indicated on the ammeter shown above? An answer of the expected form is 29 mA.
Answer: 0.5 mA
